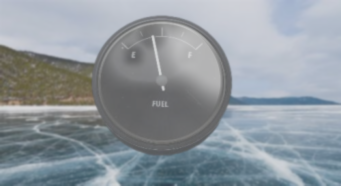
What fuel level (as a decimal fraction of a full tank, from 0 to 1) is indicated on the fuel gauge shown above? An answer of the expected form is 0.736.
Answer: 0.375
